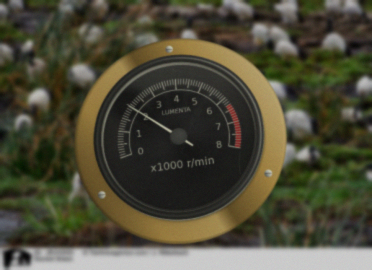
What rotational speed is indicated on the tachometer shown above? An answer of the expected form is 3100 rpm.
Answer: 2000 rpm
